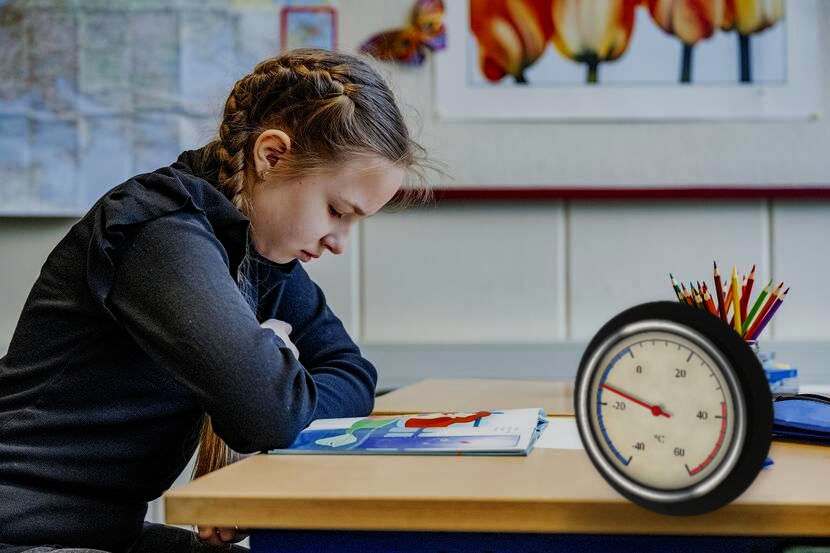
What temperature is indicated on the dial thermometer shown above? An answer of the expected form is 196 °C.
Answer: -14 °C
